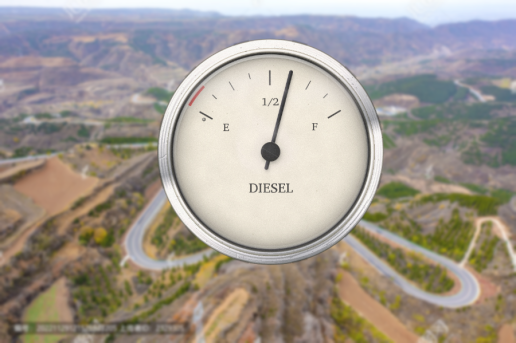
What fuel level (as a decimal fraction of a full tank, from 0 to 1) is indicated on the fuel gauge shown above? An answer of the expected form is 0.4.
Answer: 0.625
